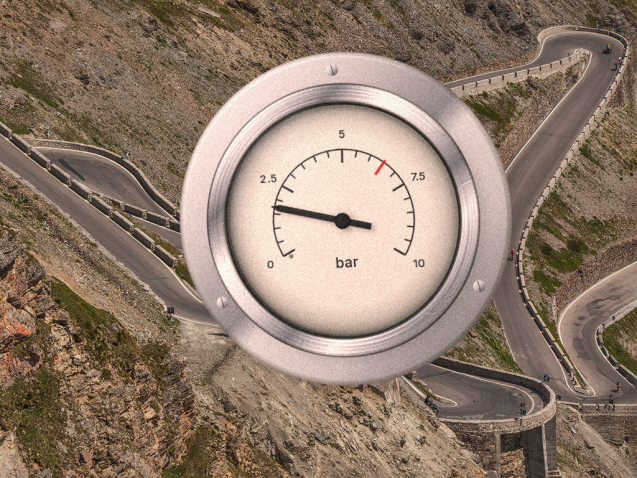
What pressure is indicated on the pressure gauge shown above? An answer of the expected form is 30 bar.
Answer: 1.75 bar
